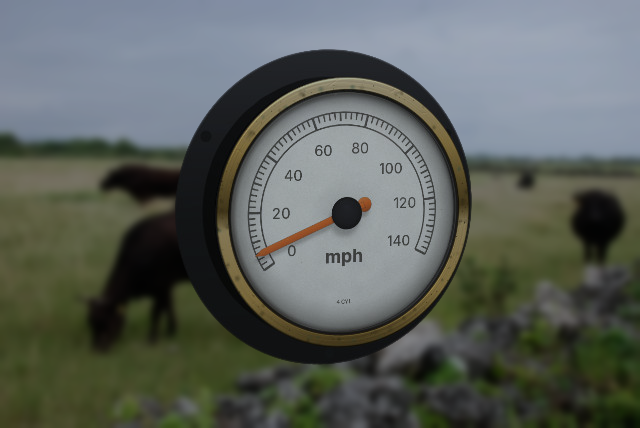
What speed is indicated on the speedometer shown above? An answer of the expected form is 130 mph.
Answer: 6 mph
